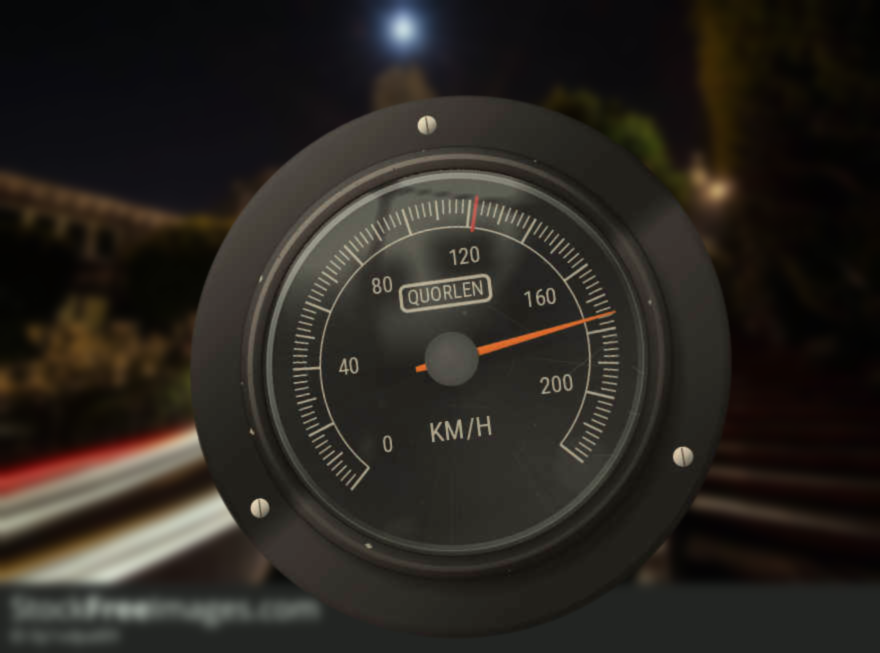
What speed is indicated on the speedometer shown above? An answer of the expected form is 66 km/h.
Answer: 176 km/h
